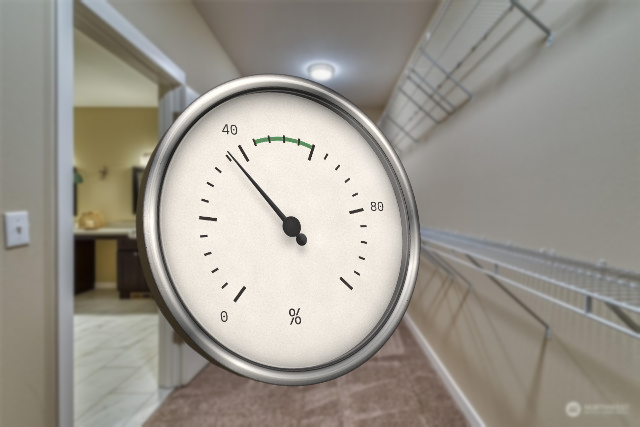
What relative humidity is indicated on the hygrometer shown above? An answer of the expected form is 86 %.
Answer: 36 %
